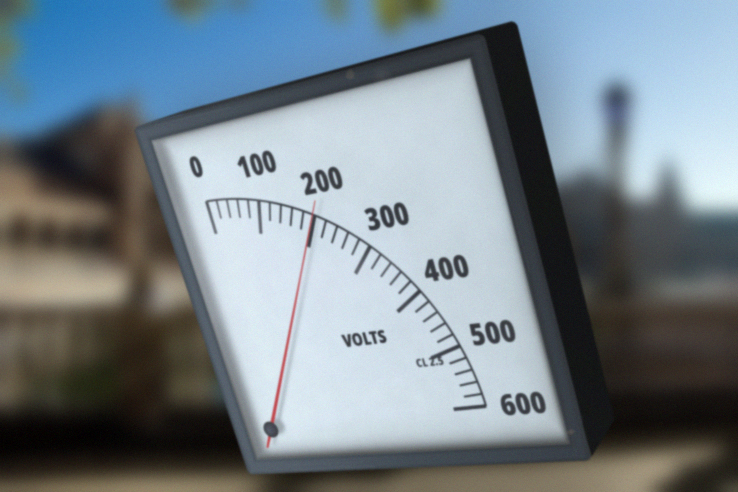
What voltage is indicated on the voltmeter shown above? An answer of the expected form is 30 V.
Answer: 200 V
